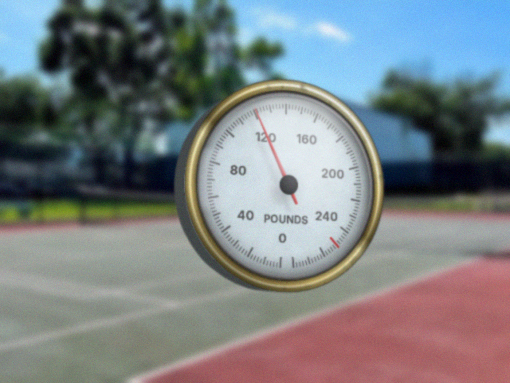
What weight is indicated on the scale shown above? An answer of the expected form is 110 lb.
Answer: 120 lb
